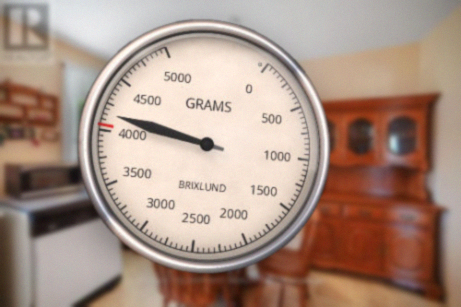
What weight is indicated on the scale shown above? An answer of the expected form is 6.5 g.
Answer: 4150 g
